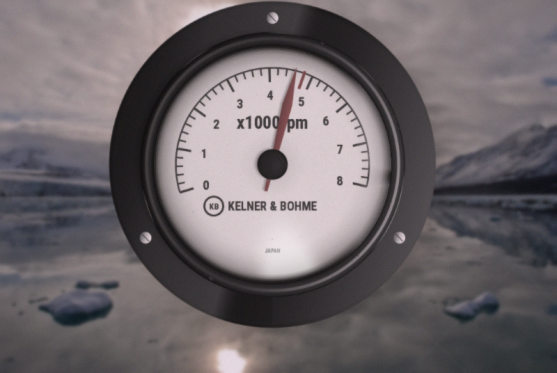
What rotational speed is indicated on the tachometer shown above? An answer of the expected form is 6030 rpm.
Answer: 4600 rpm
